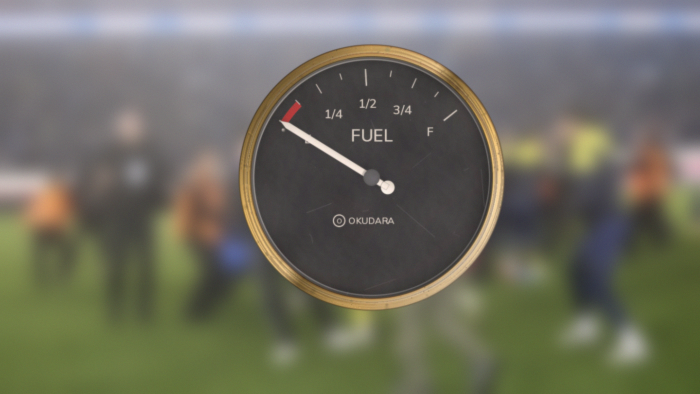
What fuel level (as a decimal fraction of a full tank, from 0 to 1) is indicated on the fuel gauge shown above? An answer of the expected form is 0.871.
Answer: 0
